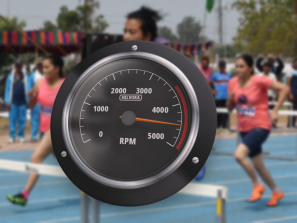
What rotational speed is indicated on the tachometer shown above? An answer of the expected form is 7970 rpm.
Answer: 4500 rpm
